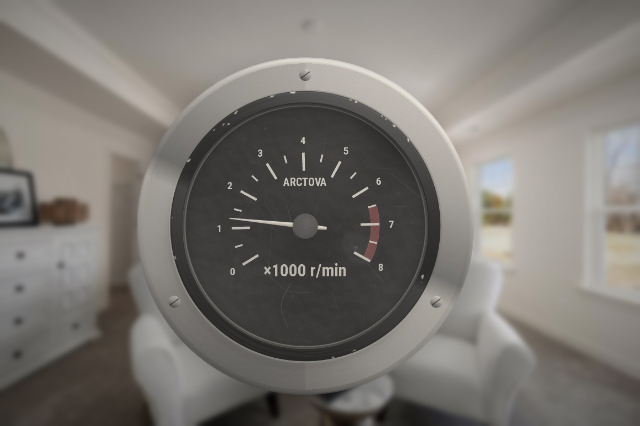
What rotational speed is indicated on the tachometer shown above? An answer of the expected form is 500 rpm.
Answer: 1250 rpm
